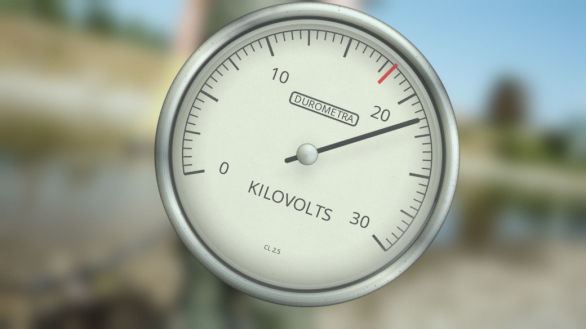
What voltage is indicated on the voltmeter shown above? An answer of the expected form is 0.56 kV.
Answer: 21.5 kV
